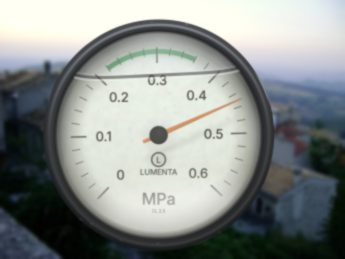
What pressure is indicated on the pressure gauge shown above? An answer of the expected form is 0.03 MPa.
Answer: 0.45 MPa
